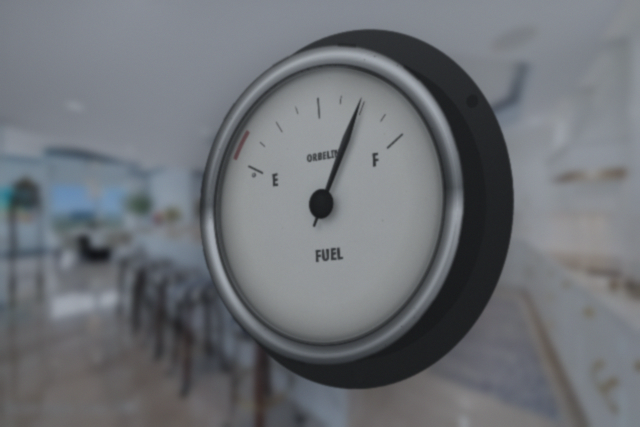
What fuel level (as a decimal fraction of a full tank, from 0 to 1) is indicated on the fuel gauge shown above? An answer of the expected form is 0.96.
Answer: 0.75
